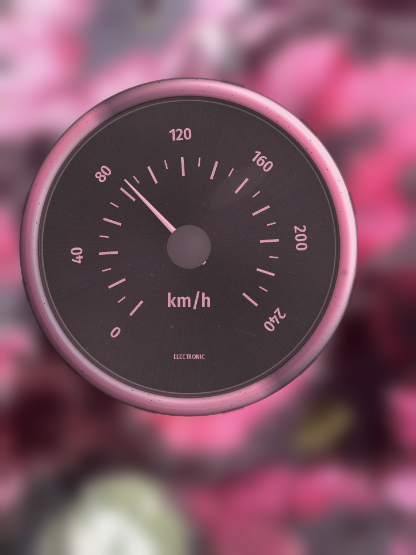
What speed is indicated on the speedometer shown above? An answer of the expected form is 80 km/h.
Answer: 85 km/h
